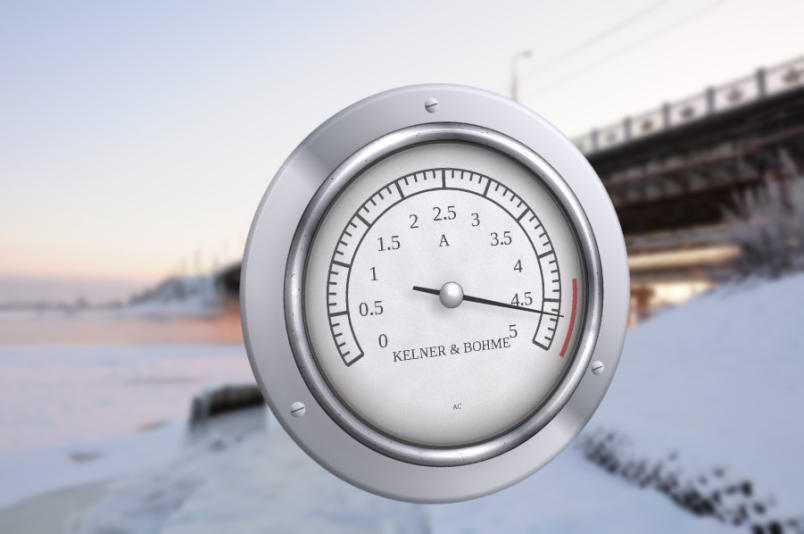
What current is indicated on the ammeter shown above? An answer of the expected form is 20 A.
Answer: 4.65 A
